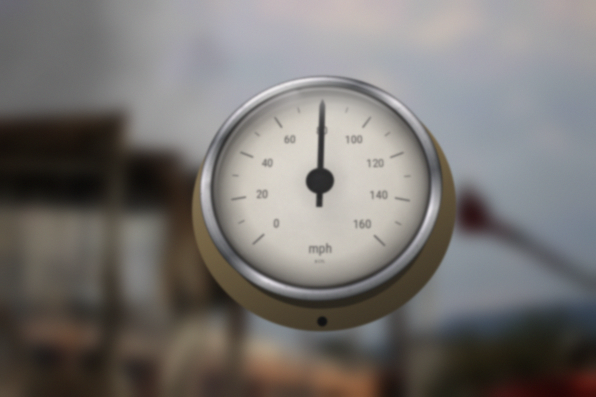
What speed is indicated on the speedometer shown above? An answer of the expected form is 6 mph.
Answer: 80 mph
